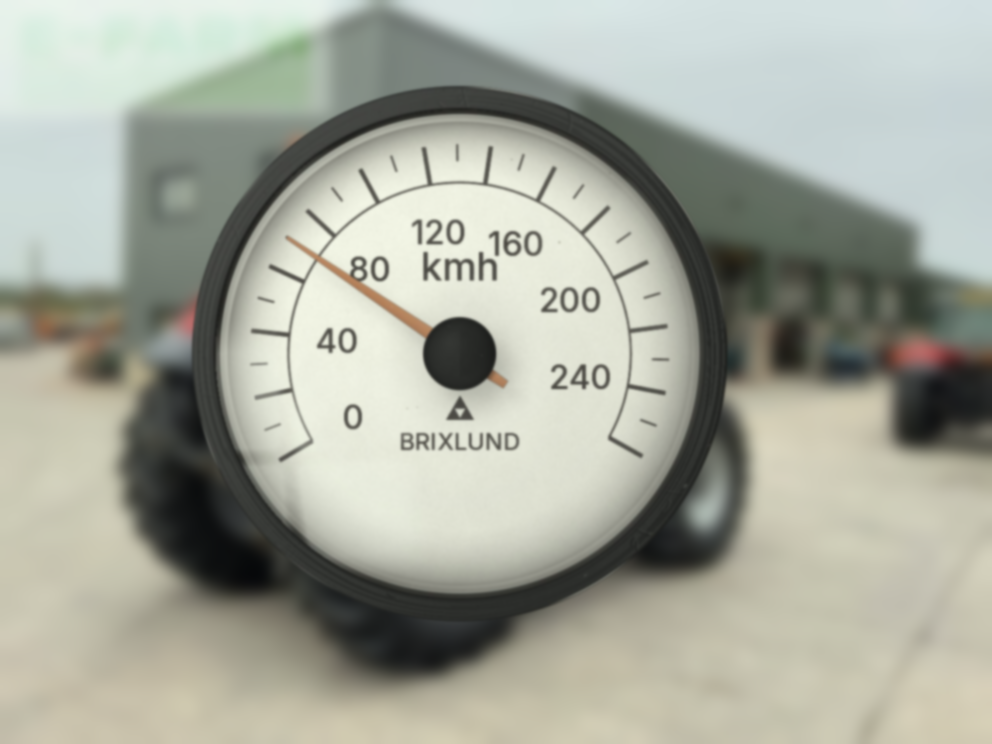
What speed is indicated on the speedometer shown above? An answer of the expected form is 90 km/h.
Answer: 70 km/h
